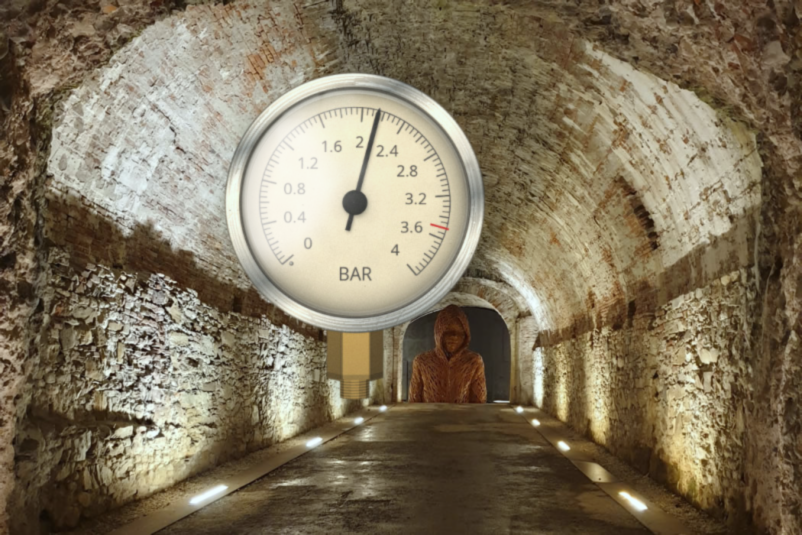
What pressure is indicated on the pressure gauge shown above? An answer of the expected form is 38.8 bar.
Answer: 2.15 bar
